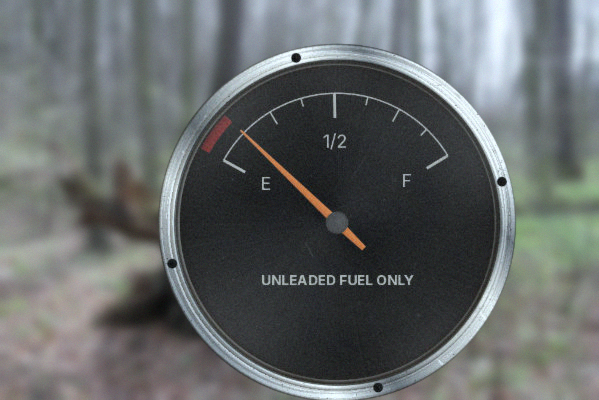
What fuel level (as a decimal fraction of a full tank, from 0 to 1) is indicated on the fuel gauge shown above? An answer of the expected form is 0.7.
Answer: 0.125
